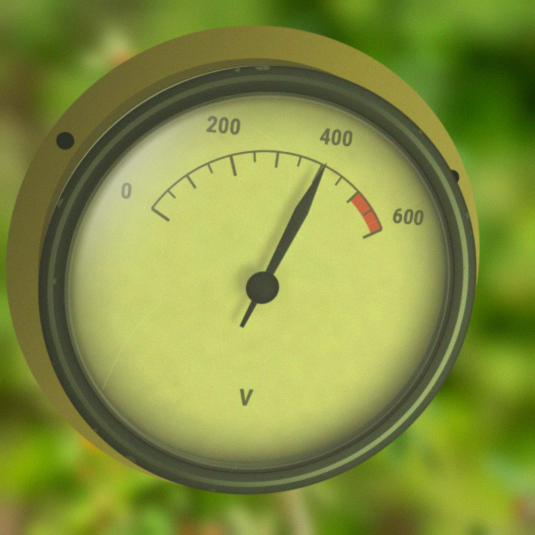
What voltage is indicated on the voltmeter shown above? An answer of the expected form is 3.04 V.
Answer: 400 V
